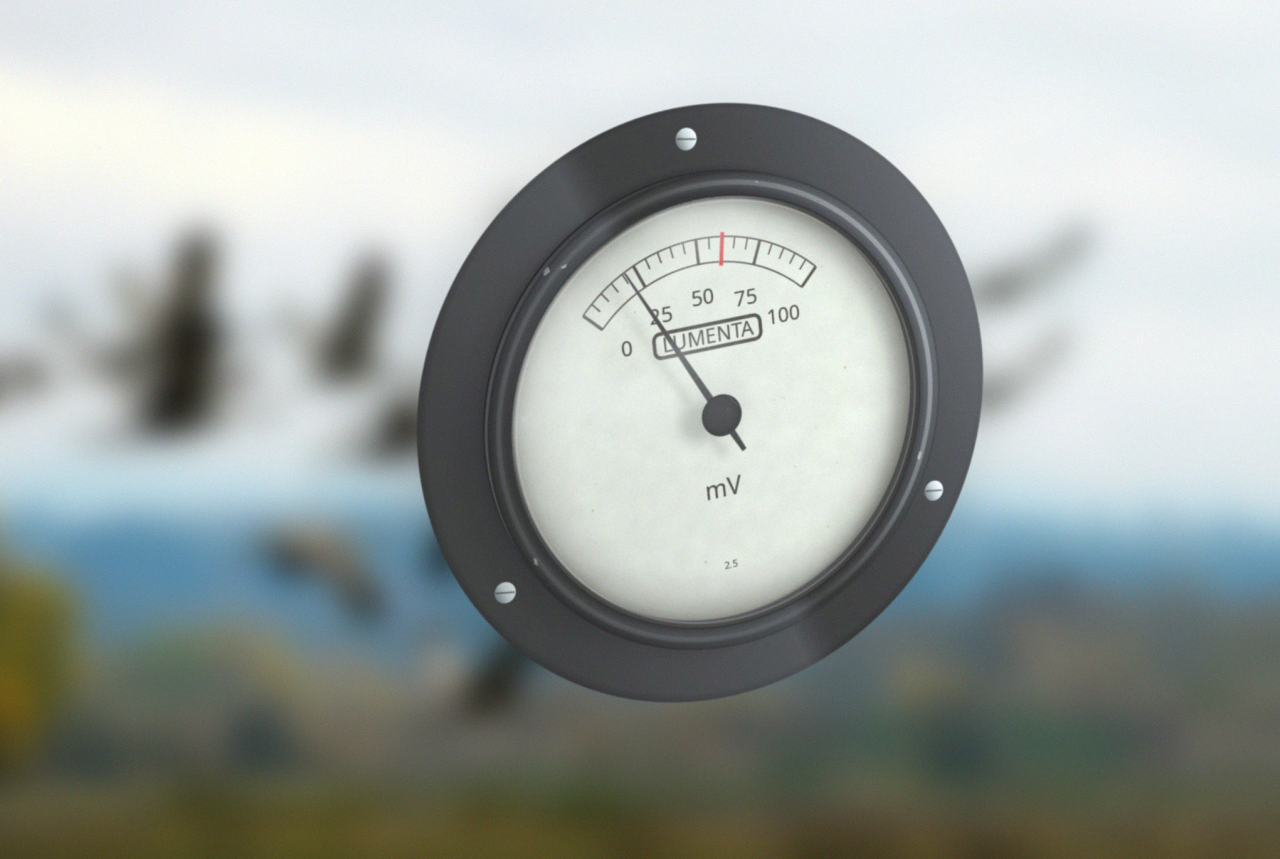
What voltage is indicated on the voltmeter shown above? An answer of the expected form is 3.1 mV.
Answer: 20 mV
